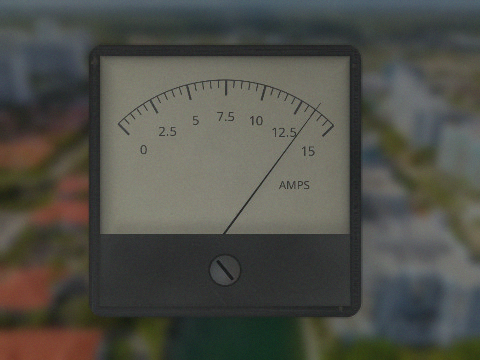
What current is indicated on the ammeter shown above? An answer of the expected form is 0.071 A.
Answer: 13.5 A
